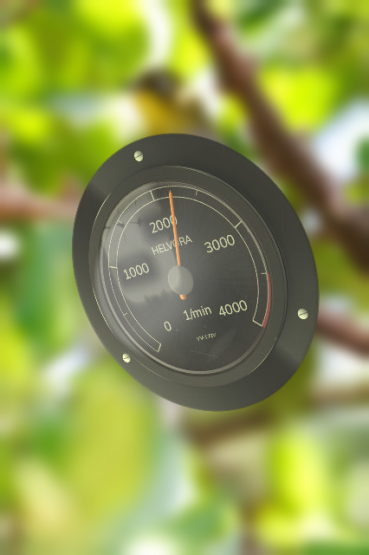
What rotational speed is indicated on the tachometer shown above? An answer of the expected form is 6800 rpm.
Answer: 2250 rpm
